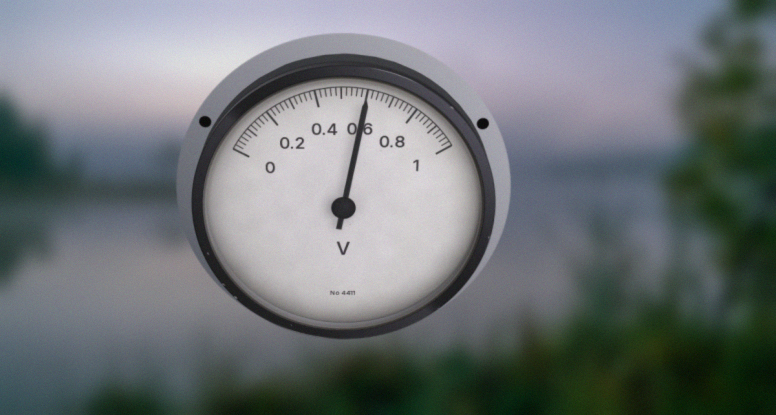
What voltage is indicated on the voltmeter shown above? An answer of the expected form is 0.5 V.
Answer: 0.6 V
